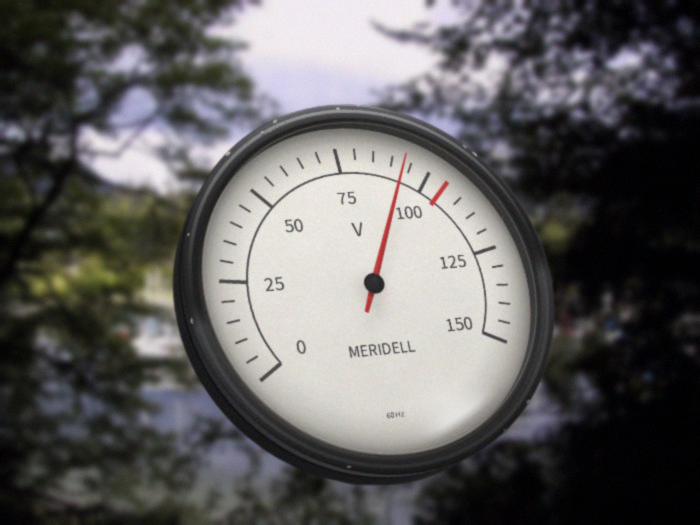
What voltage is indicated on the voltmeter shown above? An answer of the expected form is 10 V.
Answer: 92.5 V
